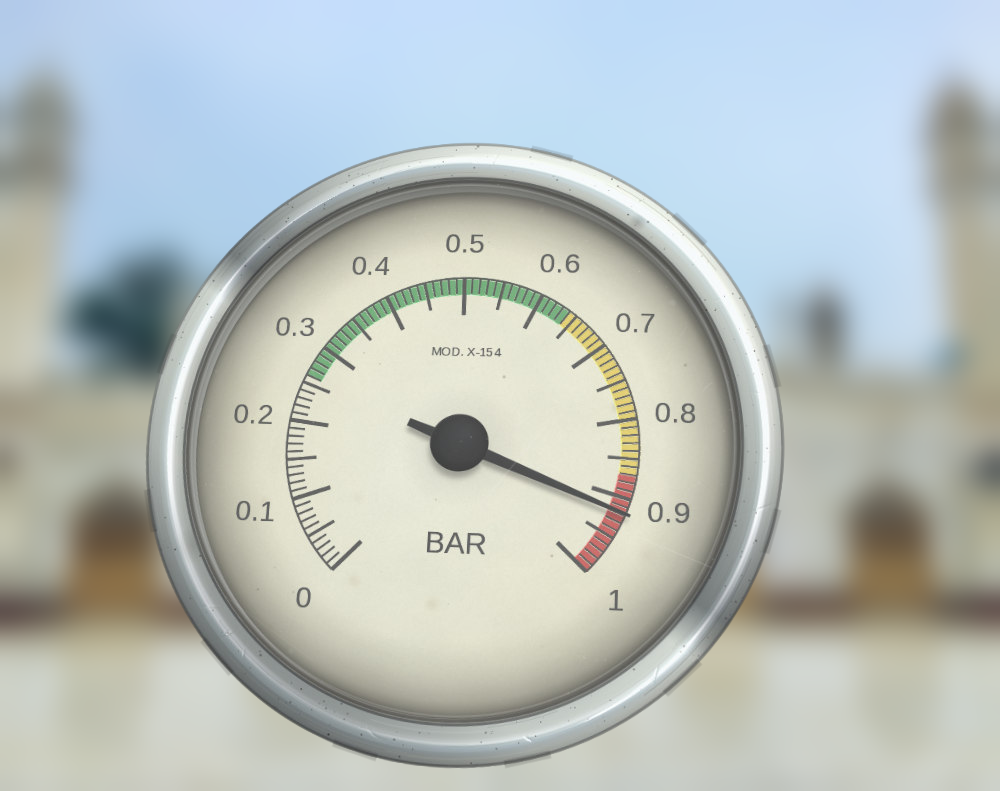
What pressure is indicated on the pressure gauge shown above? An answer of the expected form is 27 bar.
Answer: 0.92 bar
